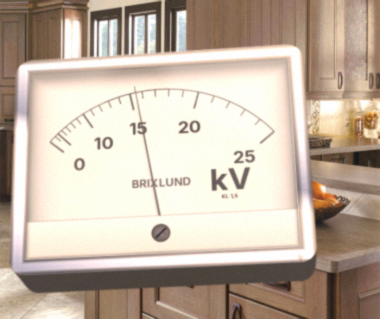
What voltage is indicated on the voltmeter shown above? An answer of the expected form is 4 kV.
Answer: 15.5 kV
